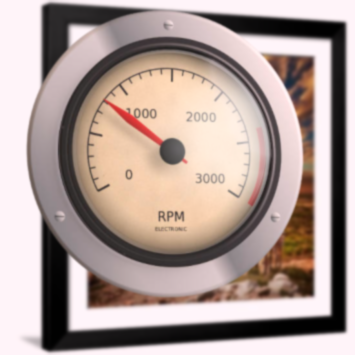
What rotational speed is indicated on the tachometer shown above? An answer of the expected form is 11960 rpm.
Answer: 800 rpm
